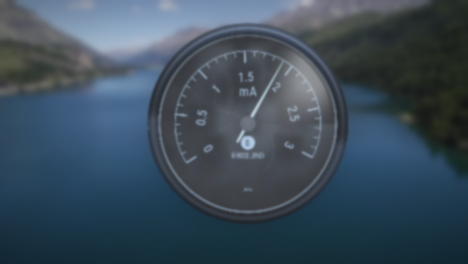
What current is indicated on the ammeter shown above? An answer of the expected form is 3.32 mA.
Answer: 1.9 mA
